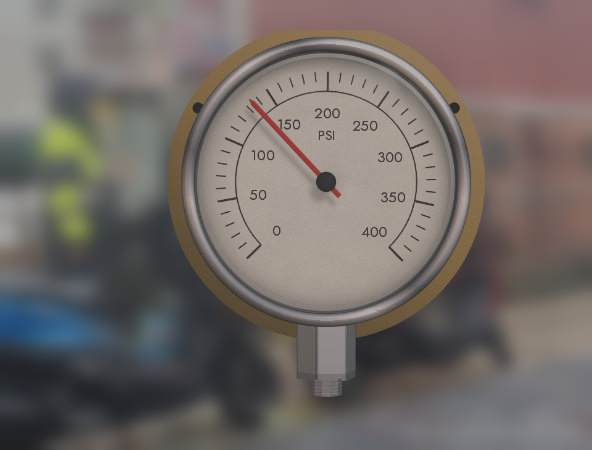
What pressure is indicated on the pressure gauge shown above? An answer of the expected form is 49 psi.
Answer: 135 psi
